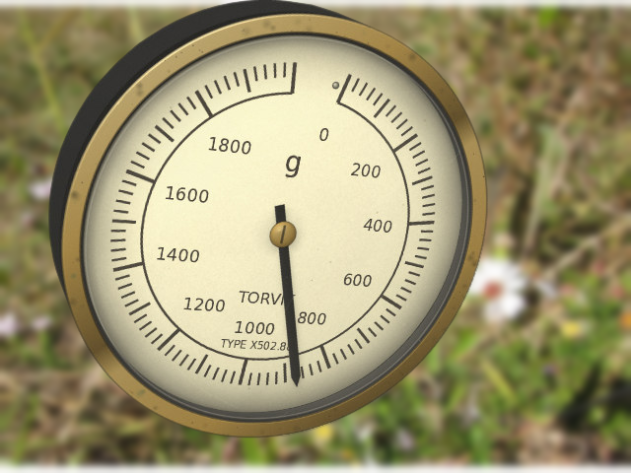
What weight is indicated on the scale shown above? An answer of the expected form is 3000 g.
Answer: 880 g
